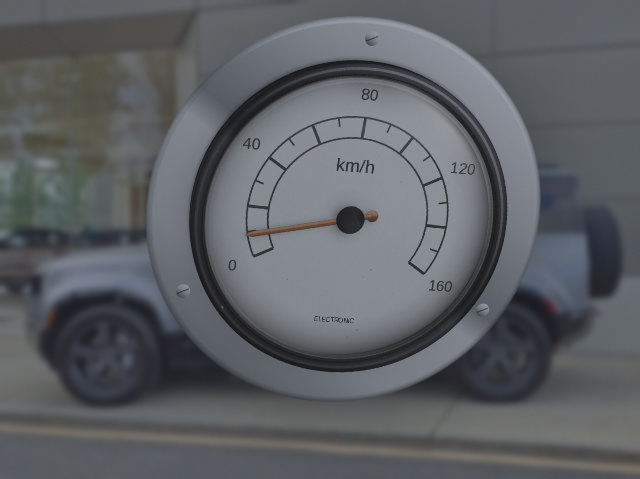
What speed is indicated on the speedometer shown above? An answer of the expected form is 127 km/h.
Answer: 10 km/h
